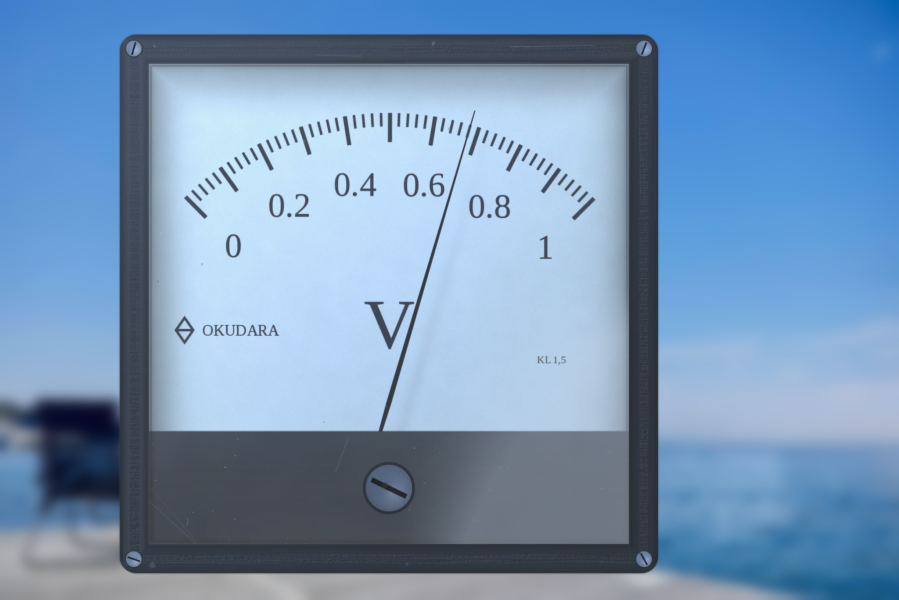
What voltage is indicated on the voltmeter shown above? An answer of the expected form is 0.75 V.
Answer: 0.68 V
